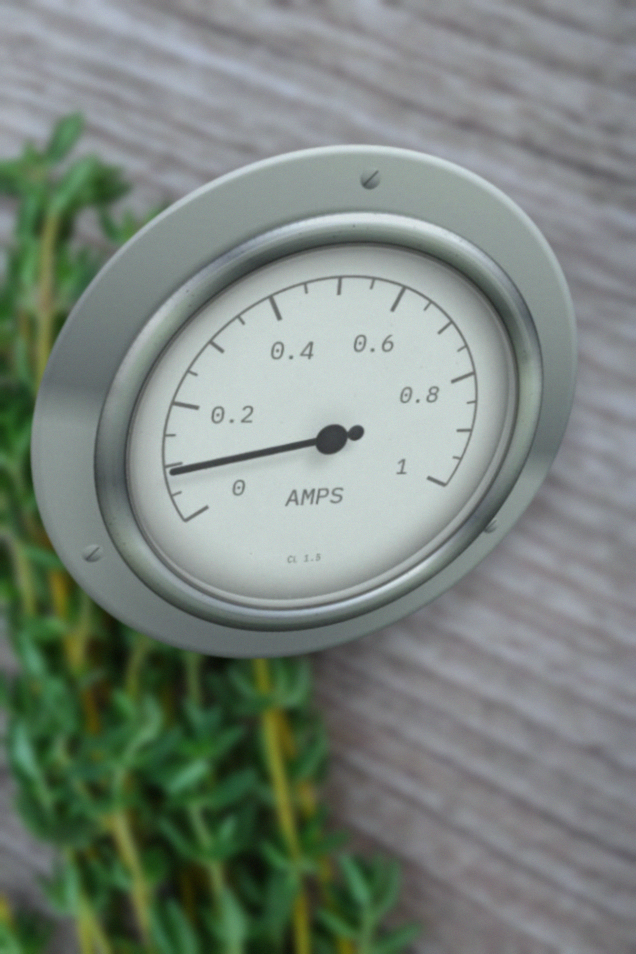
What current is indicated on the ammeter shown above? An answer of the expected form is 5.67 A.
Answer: 0.1 A
